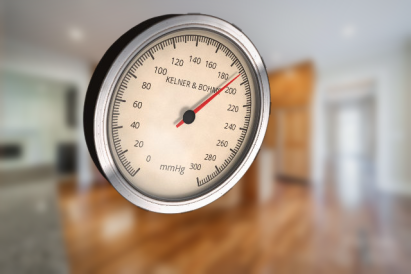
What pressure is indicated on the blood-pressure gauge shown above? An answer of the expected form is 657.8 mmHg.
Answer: 190 mmHg
